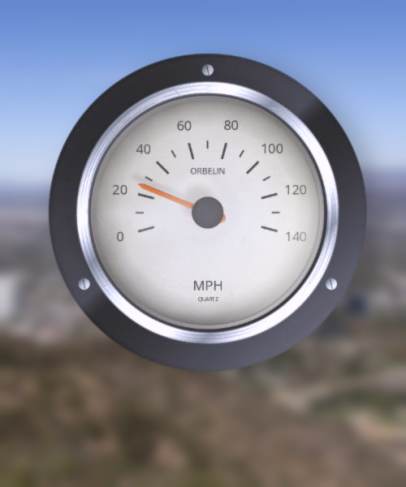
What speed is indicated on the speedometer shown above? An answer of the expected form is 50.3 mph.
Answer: 25 mph
